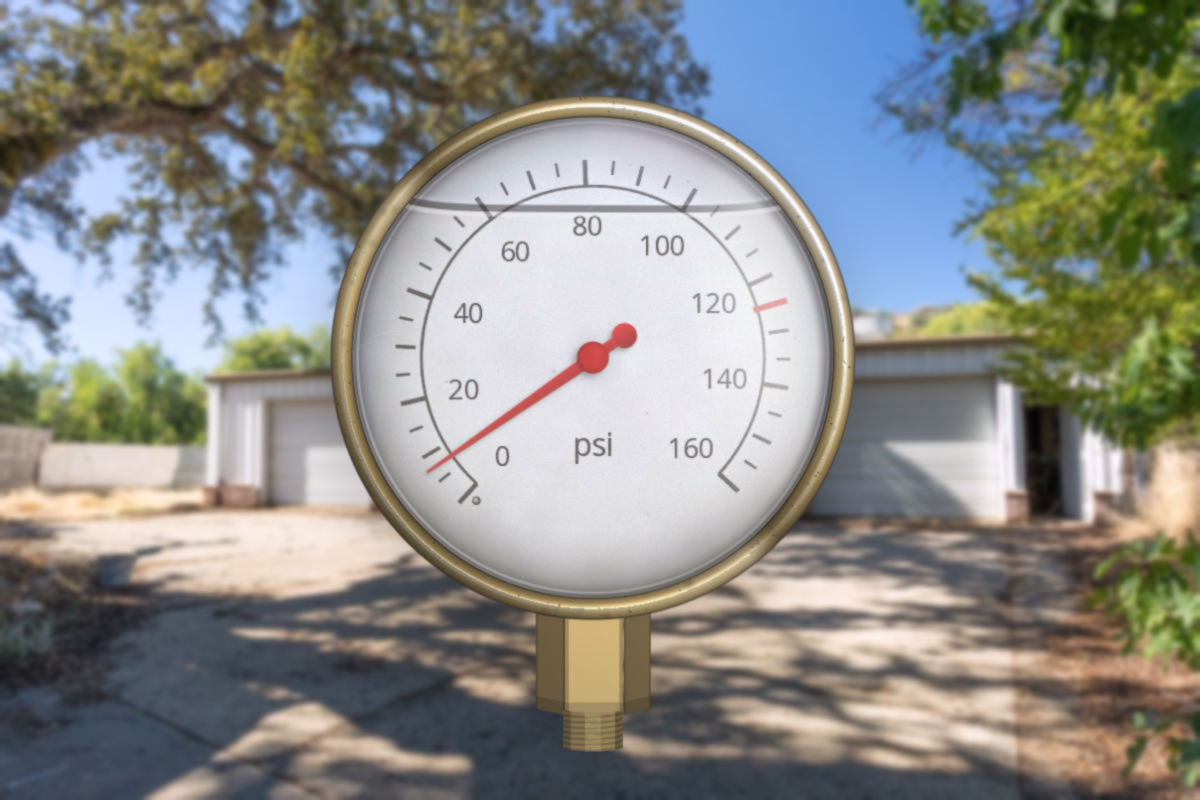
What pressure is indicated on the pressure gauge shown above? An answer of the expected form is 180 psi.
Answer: 7.5 psi
